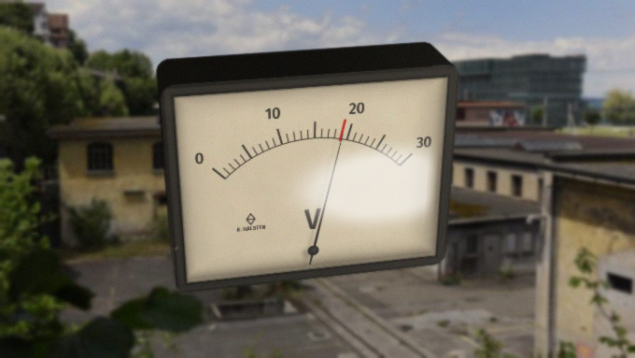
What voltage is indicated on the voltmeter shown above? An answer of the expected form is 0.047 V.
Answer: 19 V
